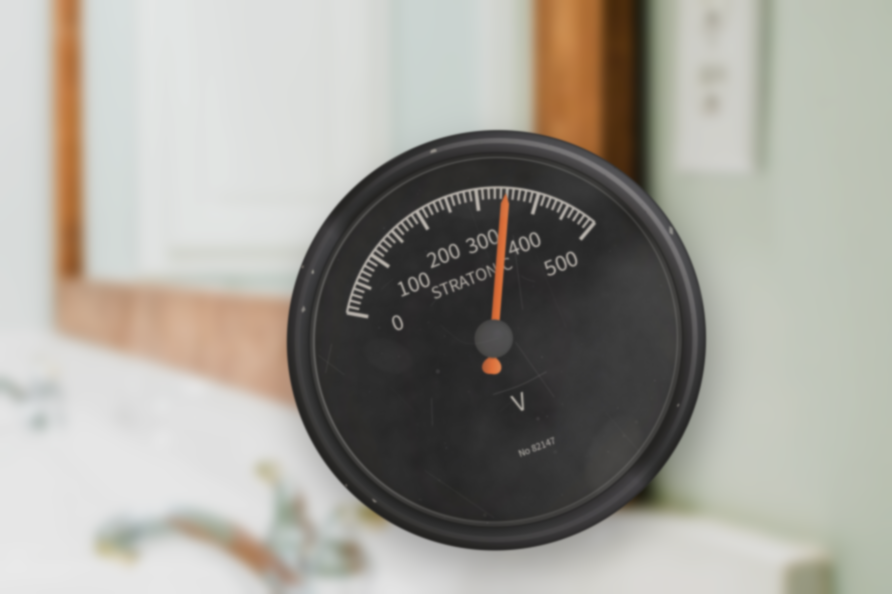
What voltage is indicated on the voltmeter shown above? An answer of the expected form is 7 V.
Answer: 350 V
